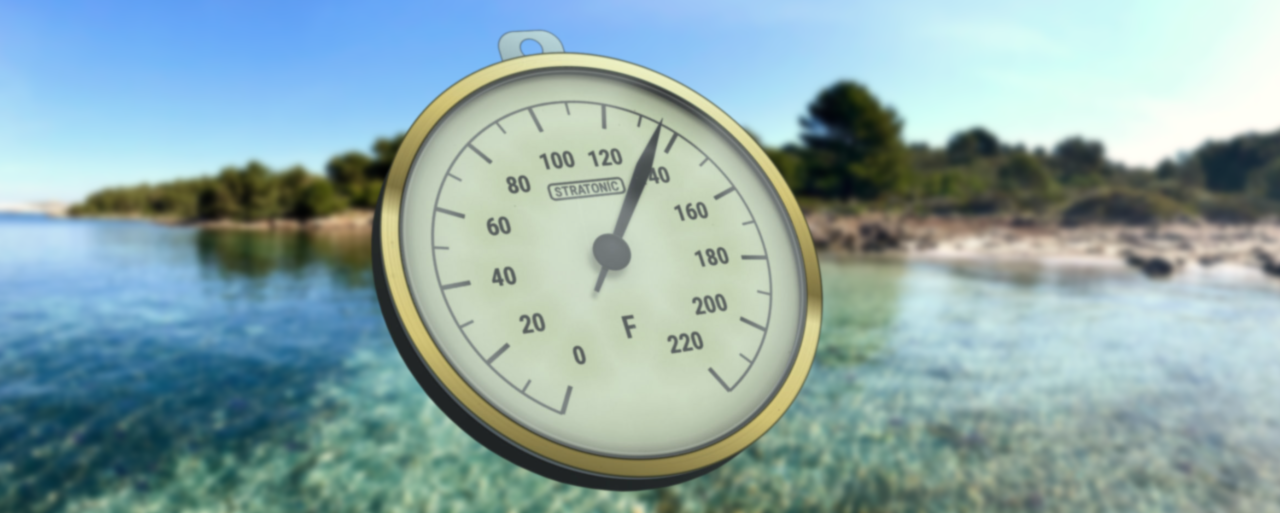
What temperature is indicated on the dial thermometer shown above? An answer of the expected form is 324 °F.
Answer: 135 °F
